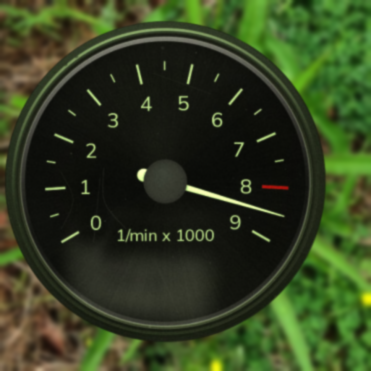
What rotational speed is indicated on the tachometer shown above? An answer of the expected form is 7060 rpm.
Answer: 8500 rpm
